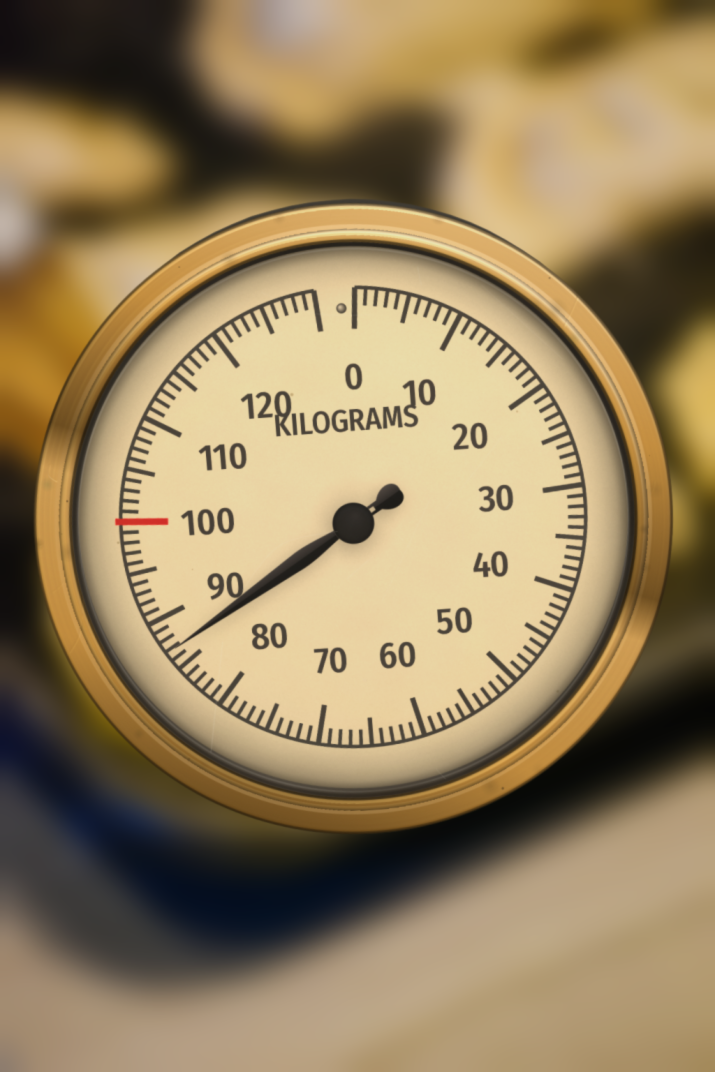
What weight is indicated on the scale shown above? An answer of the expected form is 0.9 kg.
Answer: 87 kg
